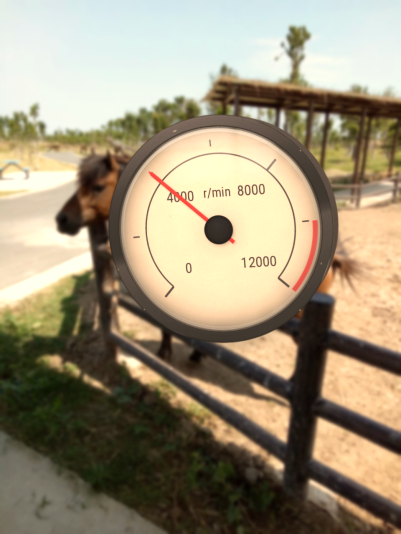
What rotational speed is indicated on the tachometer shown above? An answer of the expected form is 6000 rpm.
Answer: 4000 rpm
